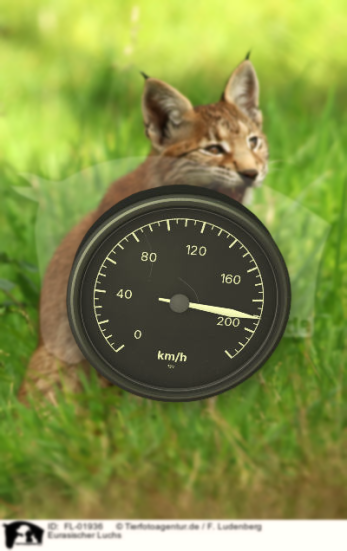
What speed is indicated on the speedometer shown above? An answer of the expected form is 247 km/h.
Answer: 190 km/h
